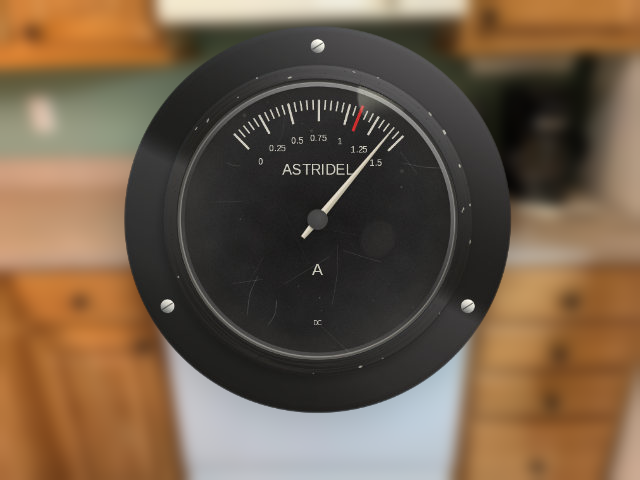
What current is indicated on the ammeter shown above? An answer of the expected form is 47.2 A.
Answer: 1.4 A
